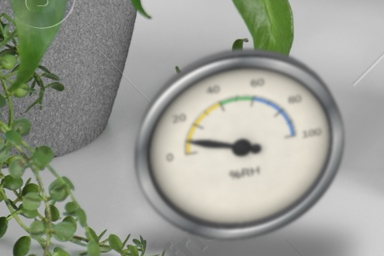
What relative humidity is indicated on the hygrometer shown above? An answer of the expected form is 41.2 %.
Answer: 10 %
